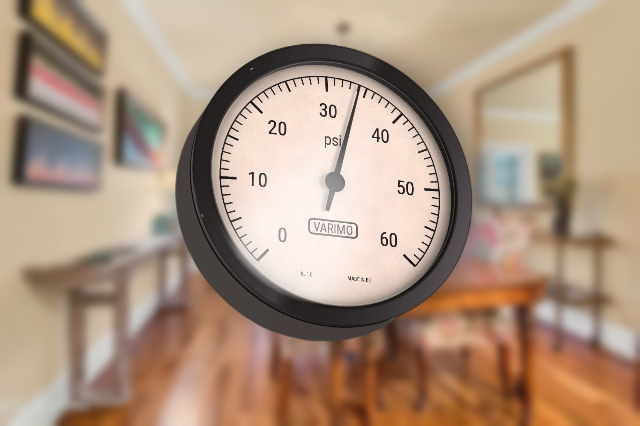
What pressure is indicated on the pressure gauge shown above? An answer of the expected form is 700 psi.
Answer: 34 psi
